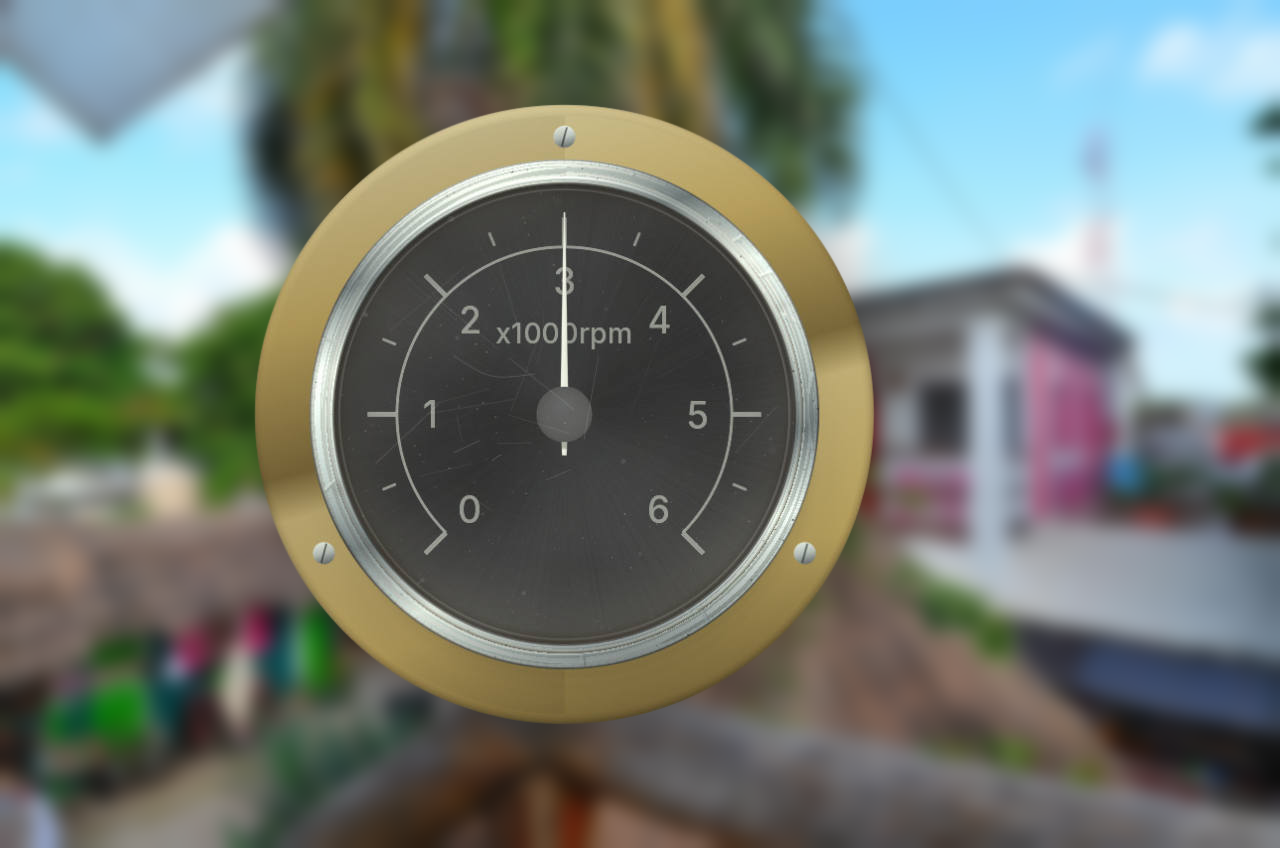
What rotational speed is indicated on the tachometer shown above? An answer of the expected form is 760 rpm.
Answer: 3000 rpm
